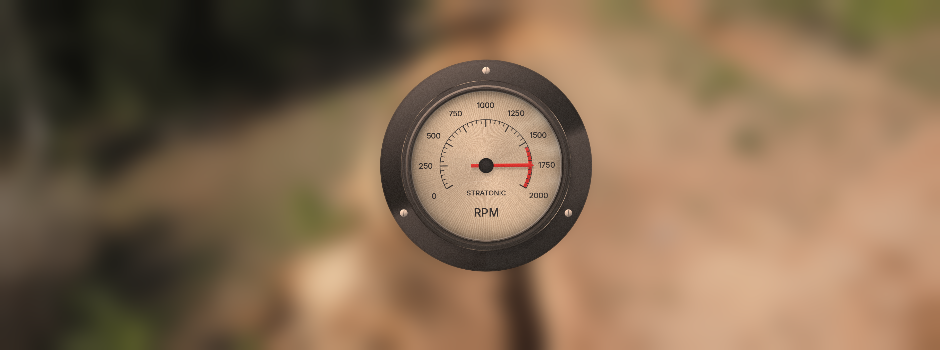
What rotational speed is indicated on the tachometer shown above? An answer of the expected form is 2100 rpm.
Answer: 1750 rpm
